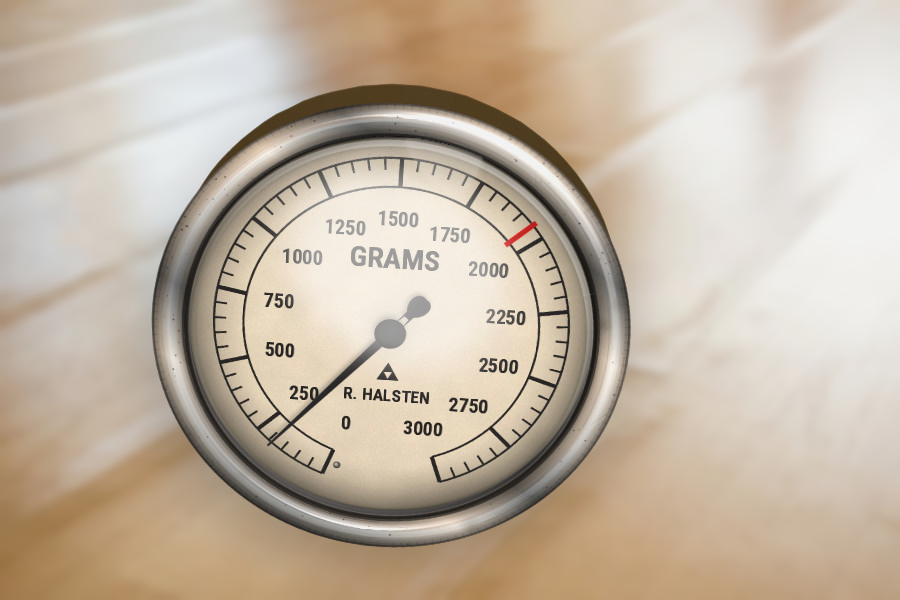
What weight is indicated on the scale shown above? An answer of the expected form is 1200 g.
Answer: 200 g
